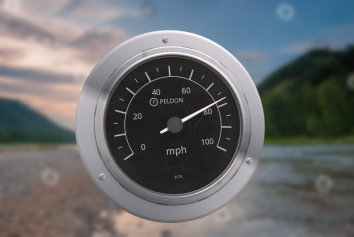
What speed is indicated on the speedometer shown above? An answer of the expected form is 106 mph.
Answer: 77.5 mph
